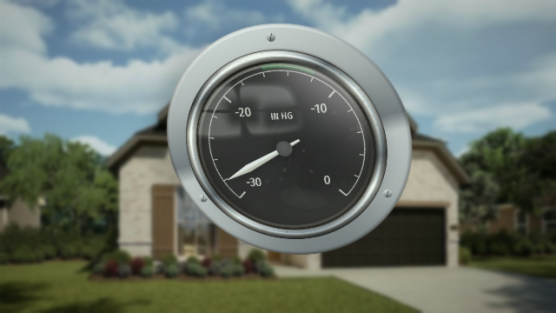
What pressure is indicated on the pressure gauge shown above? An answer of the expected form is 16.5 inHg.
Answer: -28 inHg
